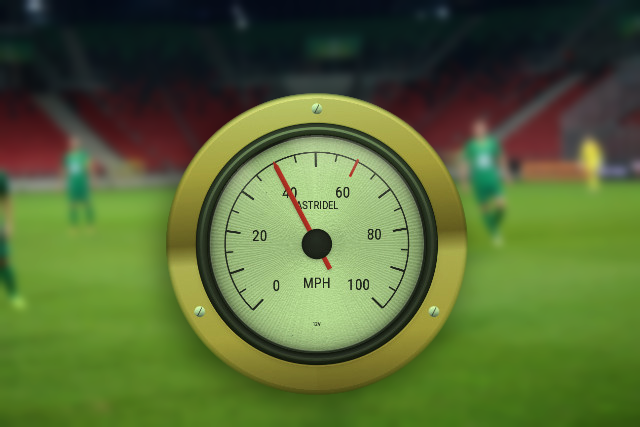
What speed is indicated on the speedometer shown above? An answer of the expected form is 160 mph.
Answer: 40 mph
